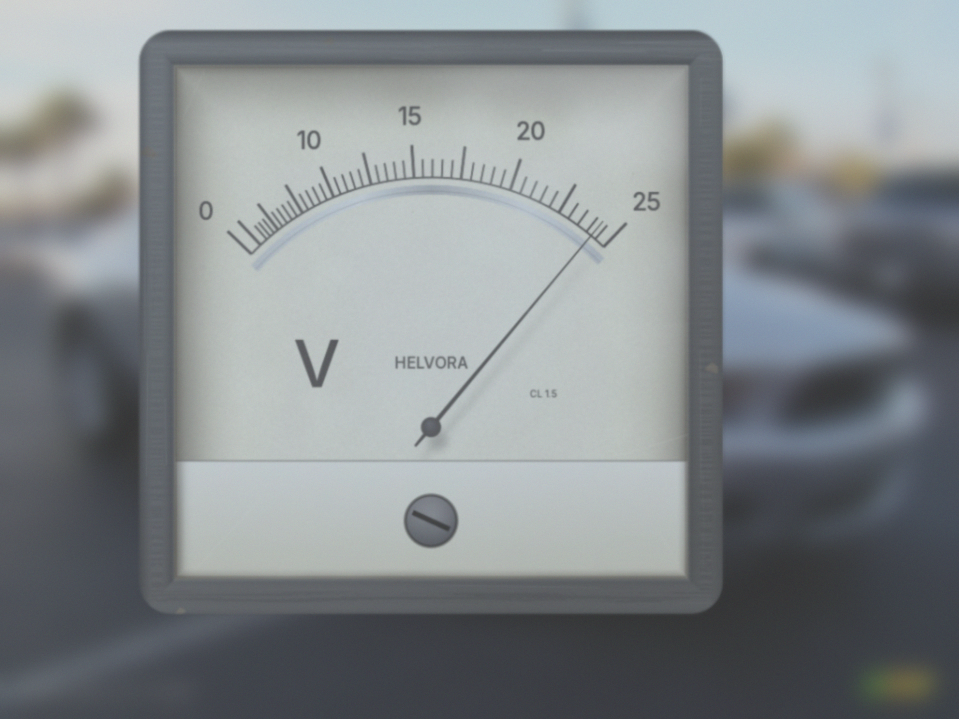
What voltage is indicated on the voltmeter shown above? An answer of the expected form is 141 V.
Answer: 24.25 V
